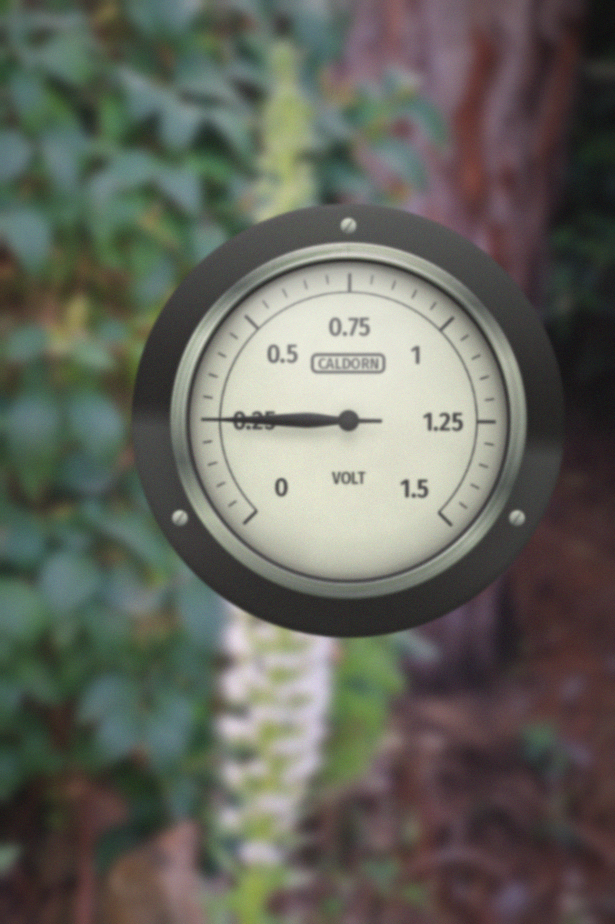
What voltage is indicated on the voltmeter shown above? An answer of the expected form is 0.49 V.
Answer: 0.25 V
